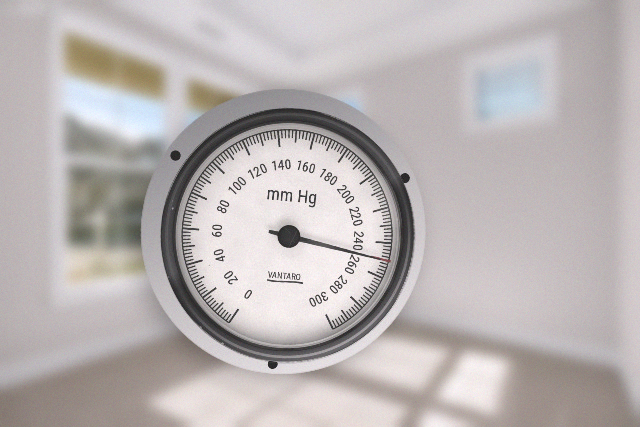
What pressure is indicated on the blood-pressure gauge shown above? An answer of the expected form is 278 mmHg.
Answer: 250 mmHg
